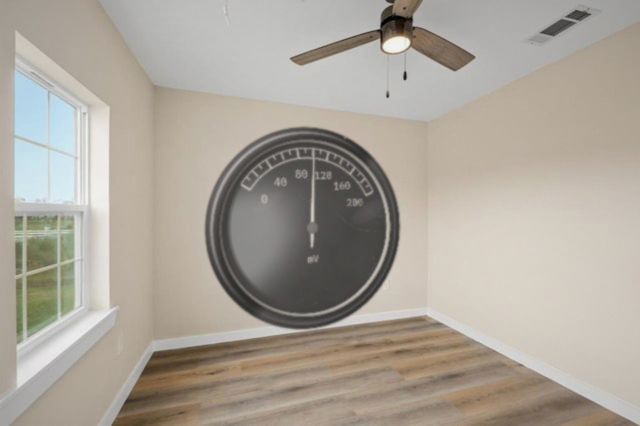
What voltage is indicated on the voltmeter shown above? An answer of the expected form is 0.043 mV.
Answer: 100 mV
